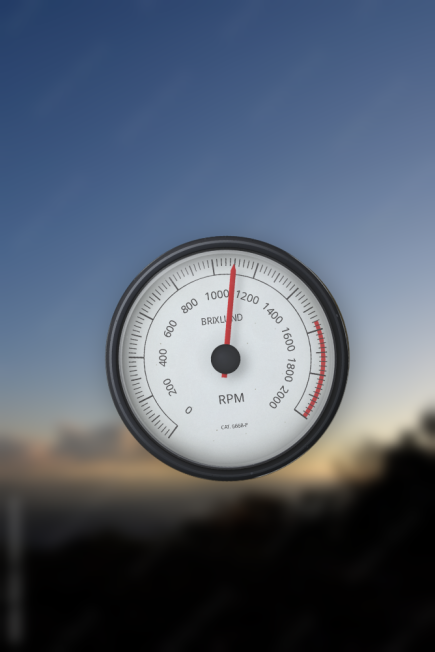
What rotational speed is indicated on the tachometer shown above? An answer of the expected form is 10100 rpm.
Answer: 1100 rpm
